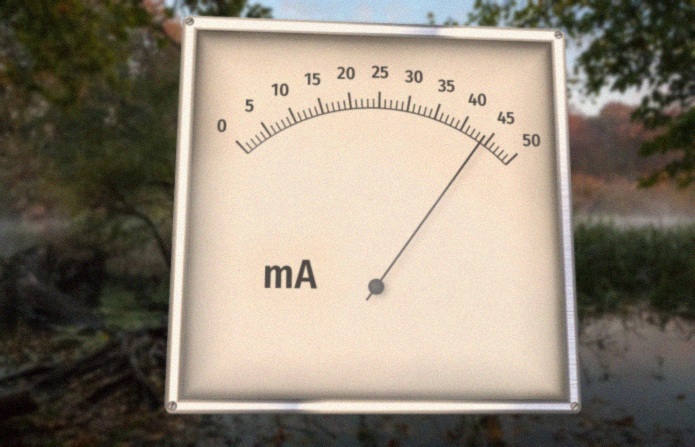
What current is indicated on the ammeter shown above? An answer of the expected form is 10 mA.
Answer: 44 mA
